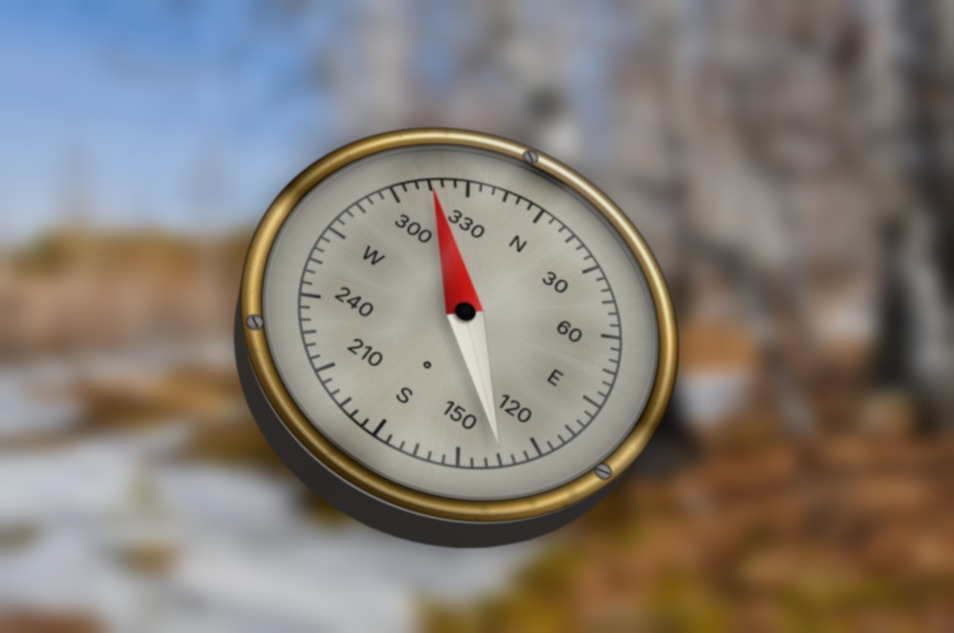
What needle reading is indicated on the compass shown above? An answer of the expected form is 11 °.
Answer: 315 °
